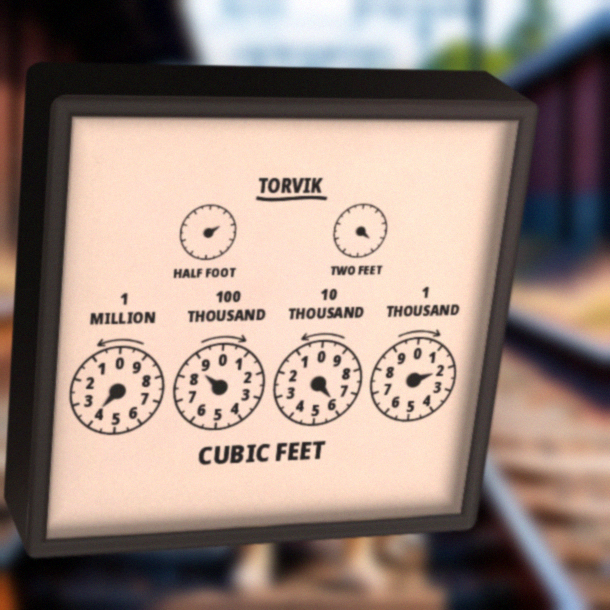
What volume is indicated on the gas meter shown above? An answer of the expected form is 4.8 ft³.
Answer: 386200 ft³
